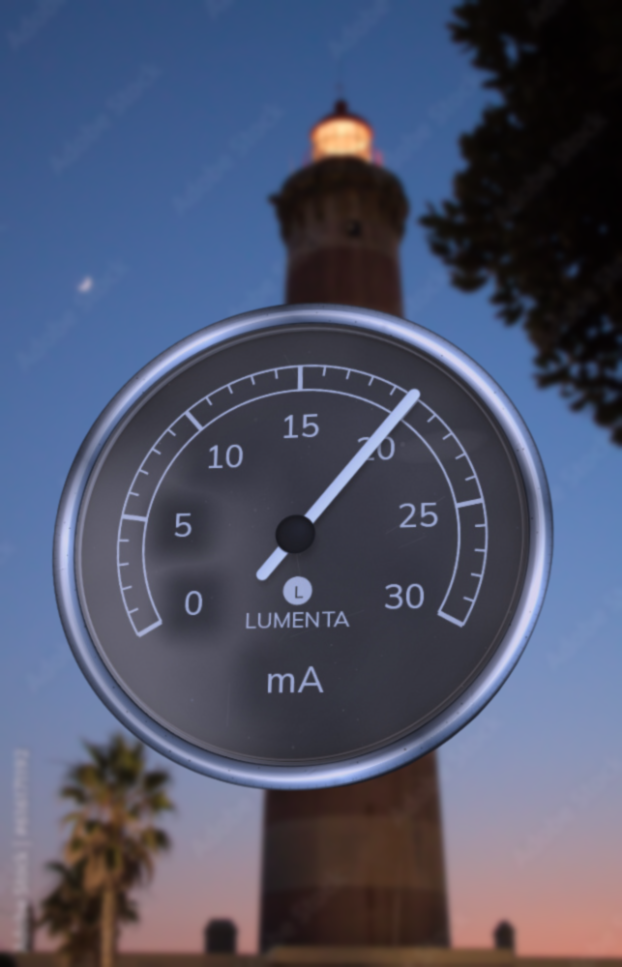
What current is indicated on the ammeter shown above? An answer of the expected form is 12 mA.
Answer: 20 mA
